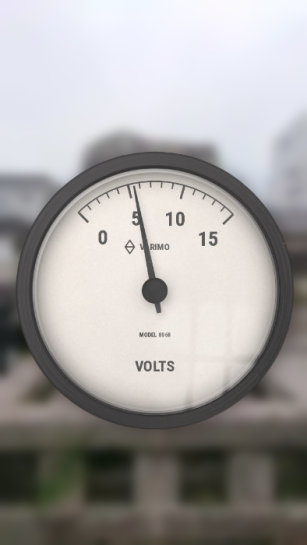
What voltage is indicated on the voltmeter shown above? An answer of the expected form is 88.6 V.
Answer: 5.5 V
